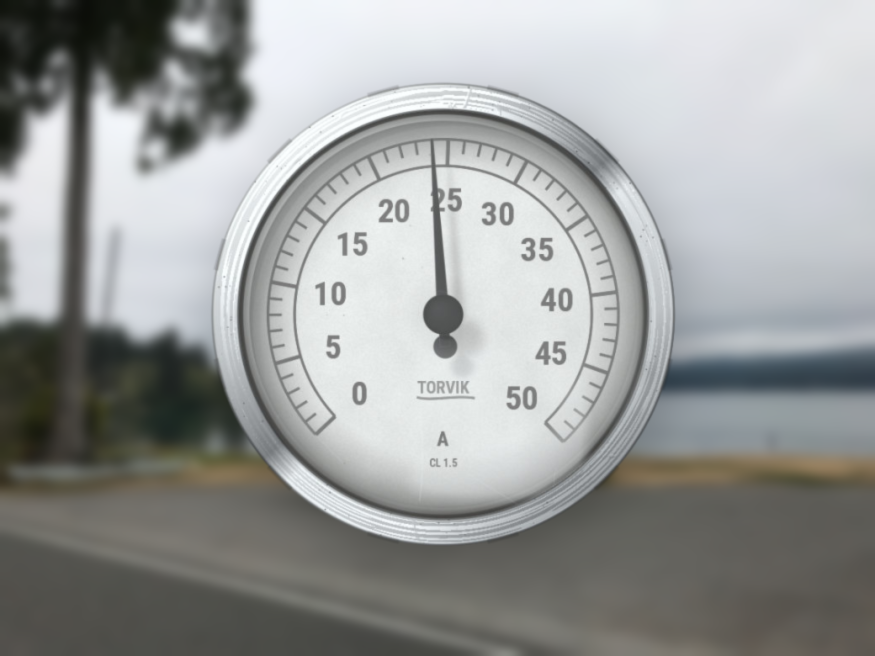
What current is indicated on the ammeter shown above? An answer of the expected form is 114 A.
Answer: 24 A
